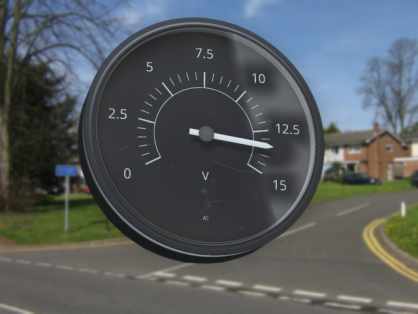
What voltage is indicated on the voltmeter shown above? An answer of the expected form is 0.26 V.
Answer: 13.5 V
